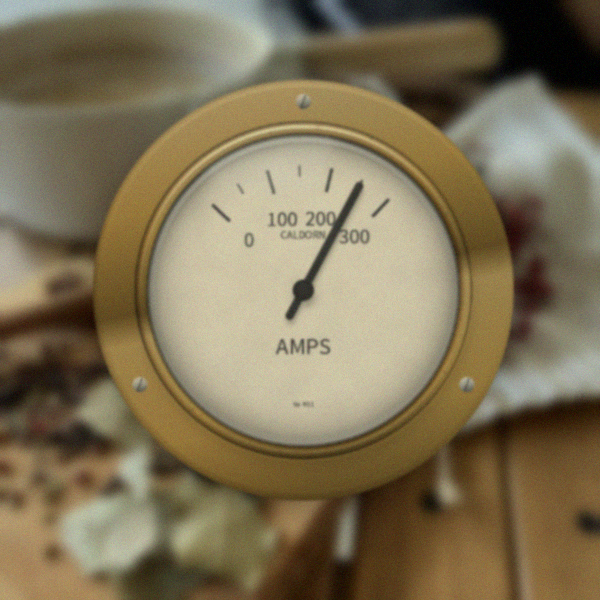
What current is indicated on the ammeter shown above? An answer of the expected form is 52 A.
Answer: 250 A
